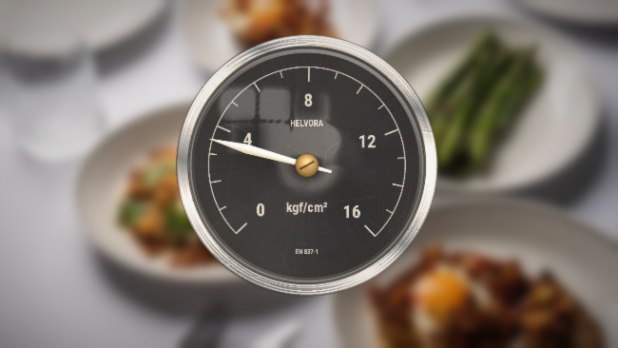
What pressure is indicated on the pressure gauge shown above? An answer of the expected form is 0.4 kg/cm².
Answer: 3.5 kg/cm²
